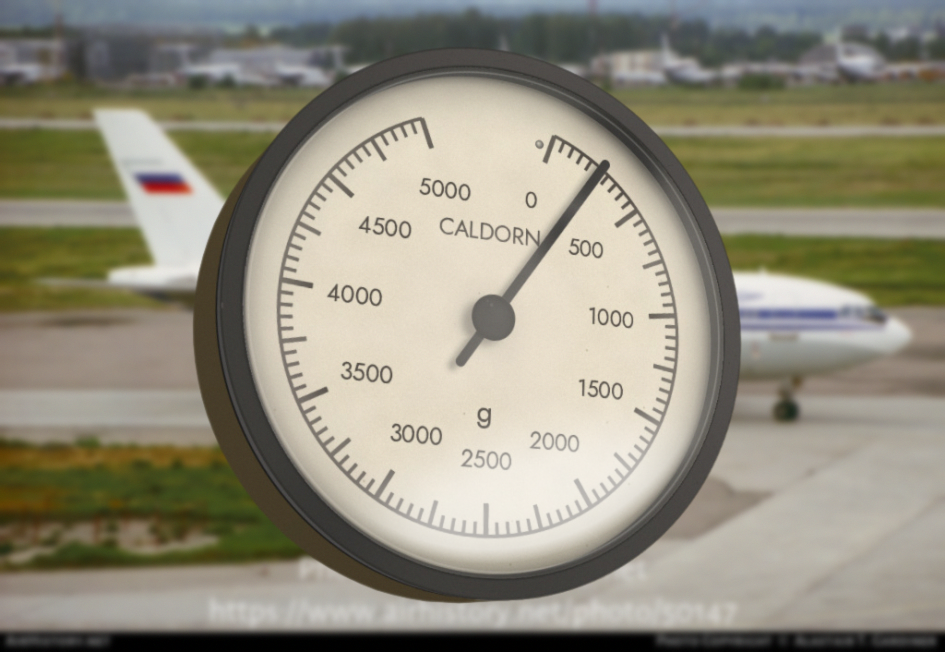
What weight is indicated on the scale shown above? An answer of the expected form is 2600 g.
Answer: 250 g
